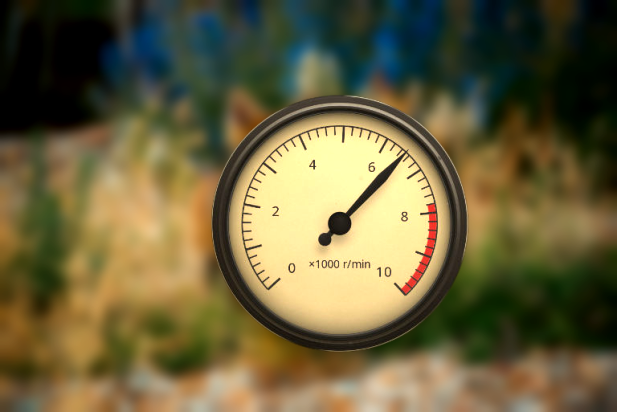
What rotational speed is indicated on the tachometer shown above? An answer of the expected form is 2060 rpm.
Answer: 6500 rpm
